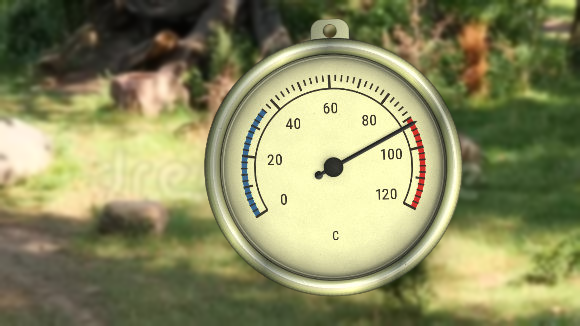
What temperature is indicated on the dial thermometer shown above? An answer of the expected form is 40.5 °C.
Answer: 92 °C
